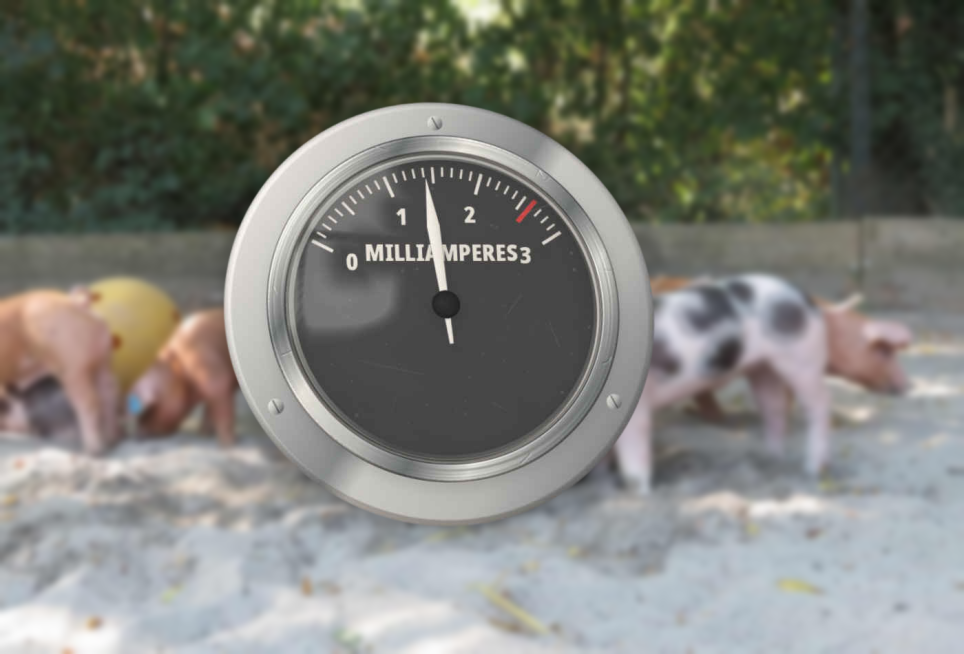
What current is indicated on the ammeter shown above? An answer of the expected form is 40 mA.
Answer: 1.4 mA
